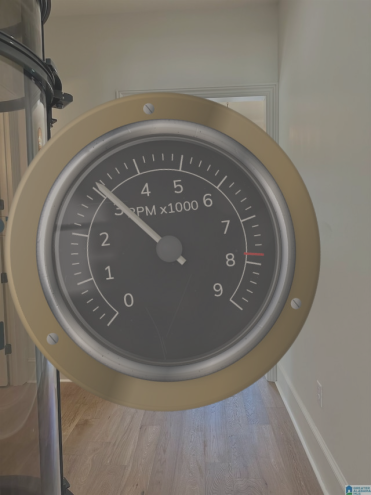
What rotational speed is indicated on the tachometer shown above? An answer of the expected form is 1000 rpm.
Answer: 3100 rpm
